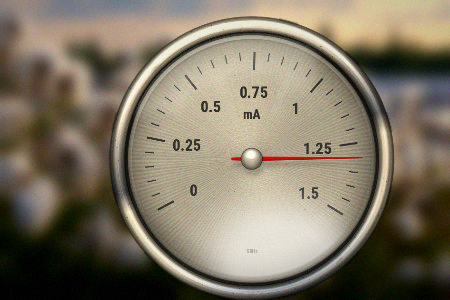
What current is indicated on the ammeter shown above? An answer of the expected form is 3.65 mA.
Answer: 1.3 mA
